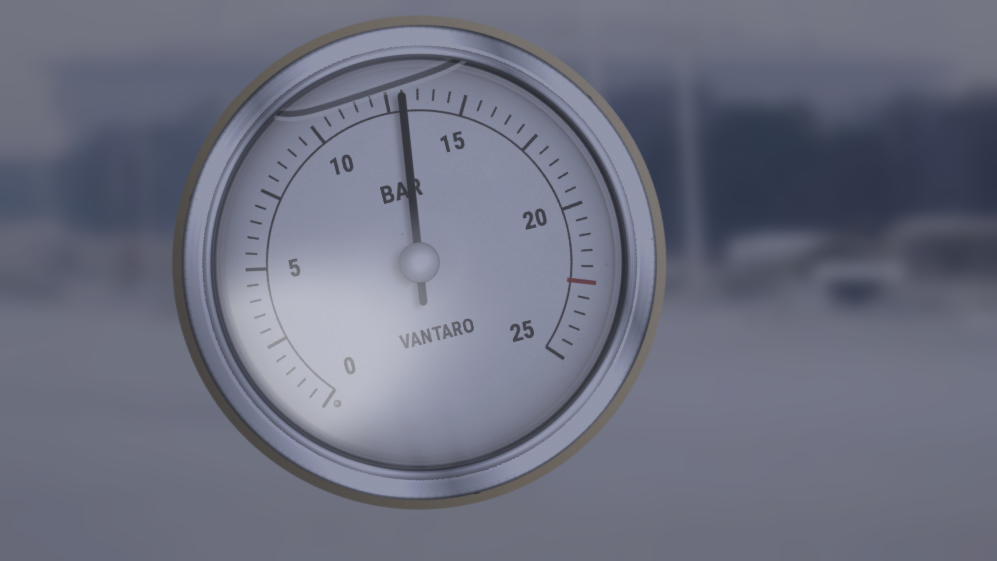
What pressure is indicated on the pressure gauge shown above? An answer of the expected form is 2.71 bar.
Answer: 13 bar
